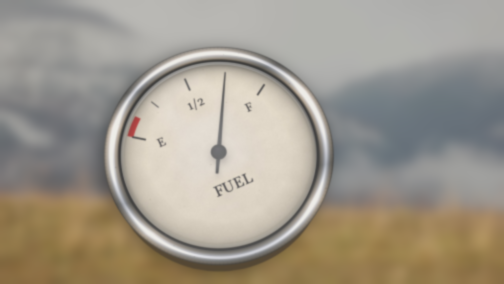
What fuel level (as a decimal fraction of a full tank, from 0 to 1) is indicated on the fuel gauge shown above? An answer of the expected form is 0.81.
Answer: 0.75
